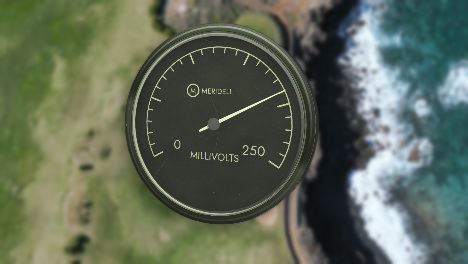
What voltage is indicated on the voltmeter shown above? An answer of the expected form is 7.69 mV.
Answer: 190 mV
